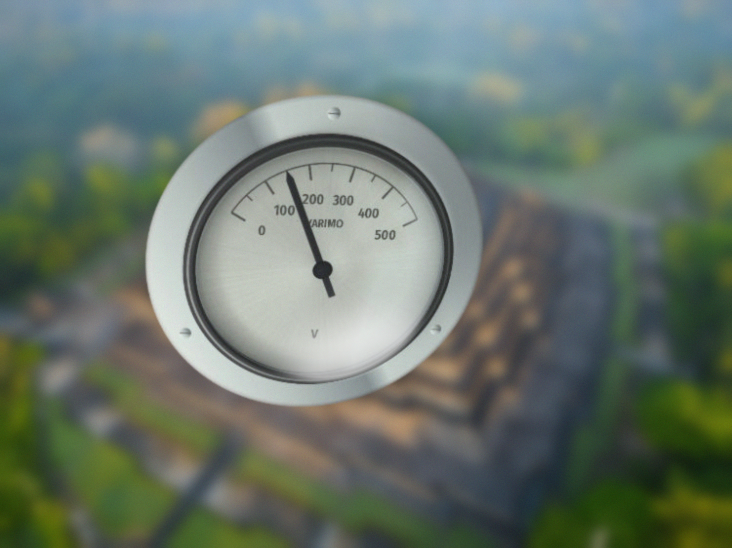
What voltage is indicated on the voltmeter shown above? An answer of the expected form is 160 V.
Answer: 150 V
